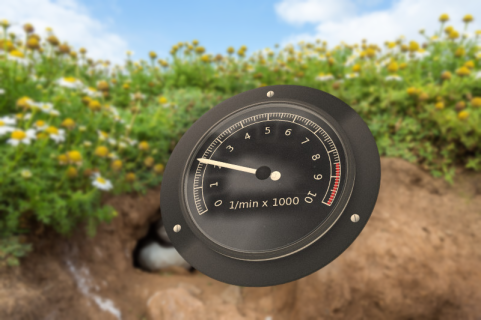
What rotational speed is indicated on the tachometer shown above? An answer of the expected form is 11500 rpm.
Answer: 2000 rpm
